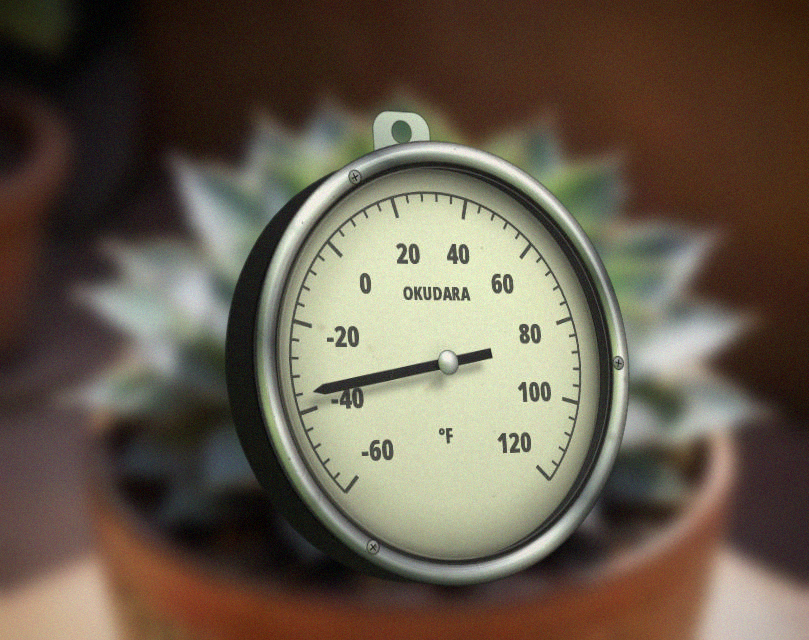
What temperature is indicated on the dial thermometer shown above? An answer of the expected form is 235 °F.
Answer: -36 °F
